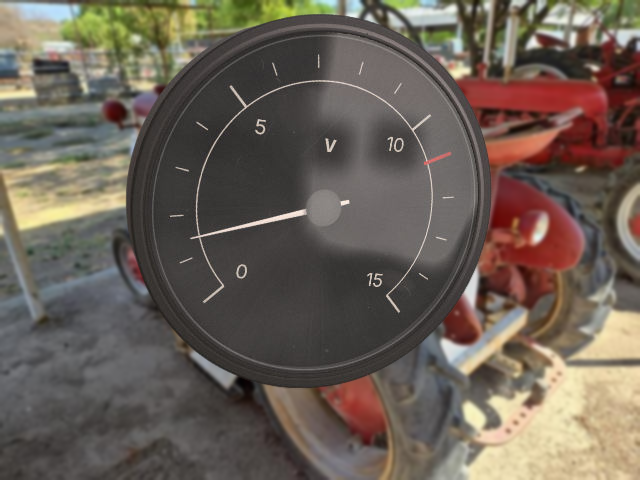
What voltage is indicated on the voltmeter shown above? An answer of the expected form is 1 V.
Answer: 1.5 V
